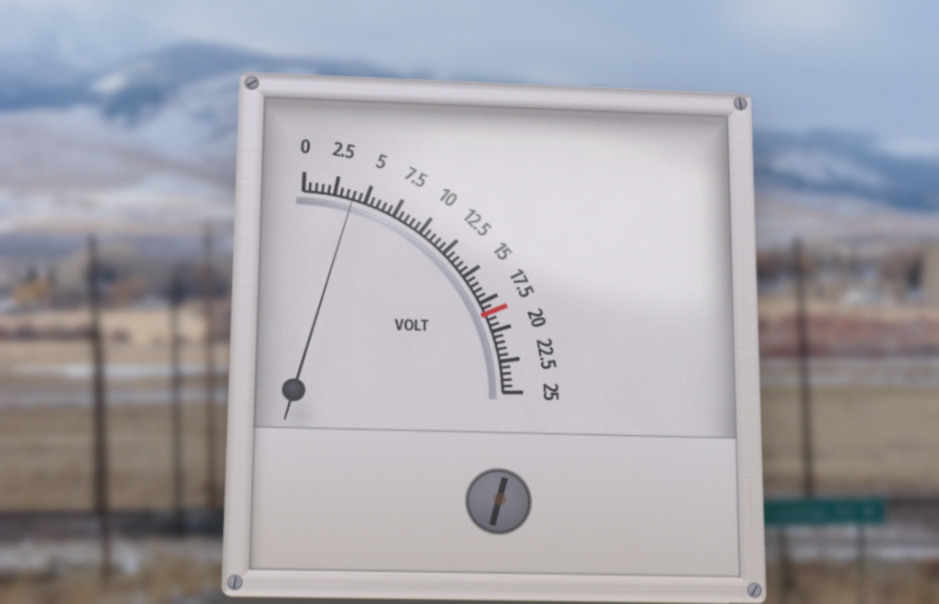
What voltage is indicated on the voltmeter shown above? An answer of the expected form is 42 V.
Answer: 4 V
